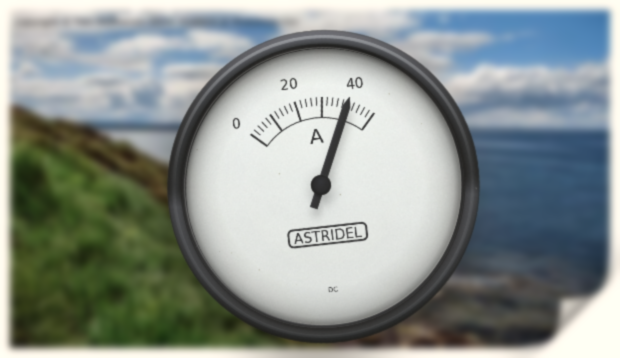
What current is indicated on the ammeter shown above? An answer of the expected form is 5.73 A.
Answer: 40 A
